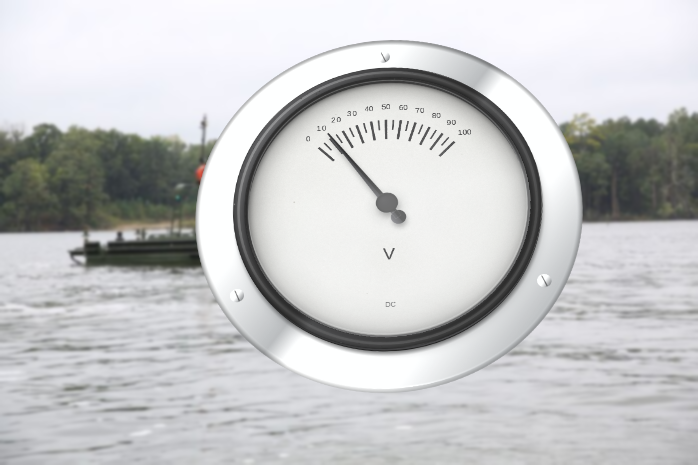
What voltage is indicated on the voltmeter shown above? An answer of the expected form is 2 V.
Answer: 10 V
